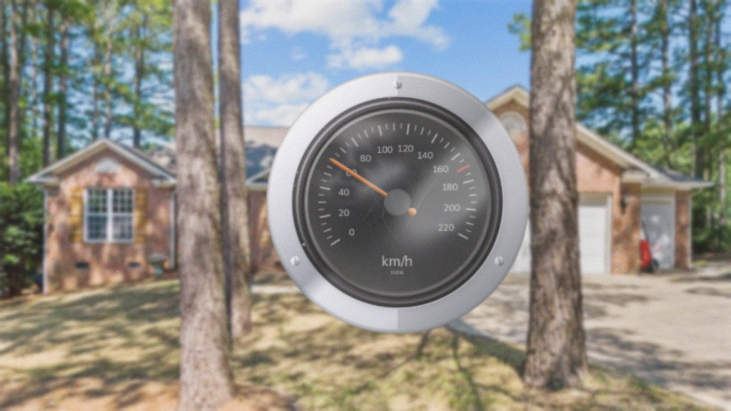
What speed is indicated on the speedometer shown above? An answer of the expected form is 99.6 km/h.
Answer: 60 km/h
